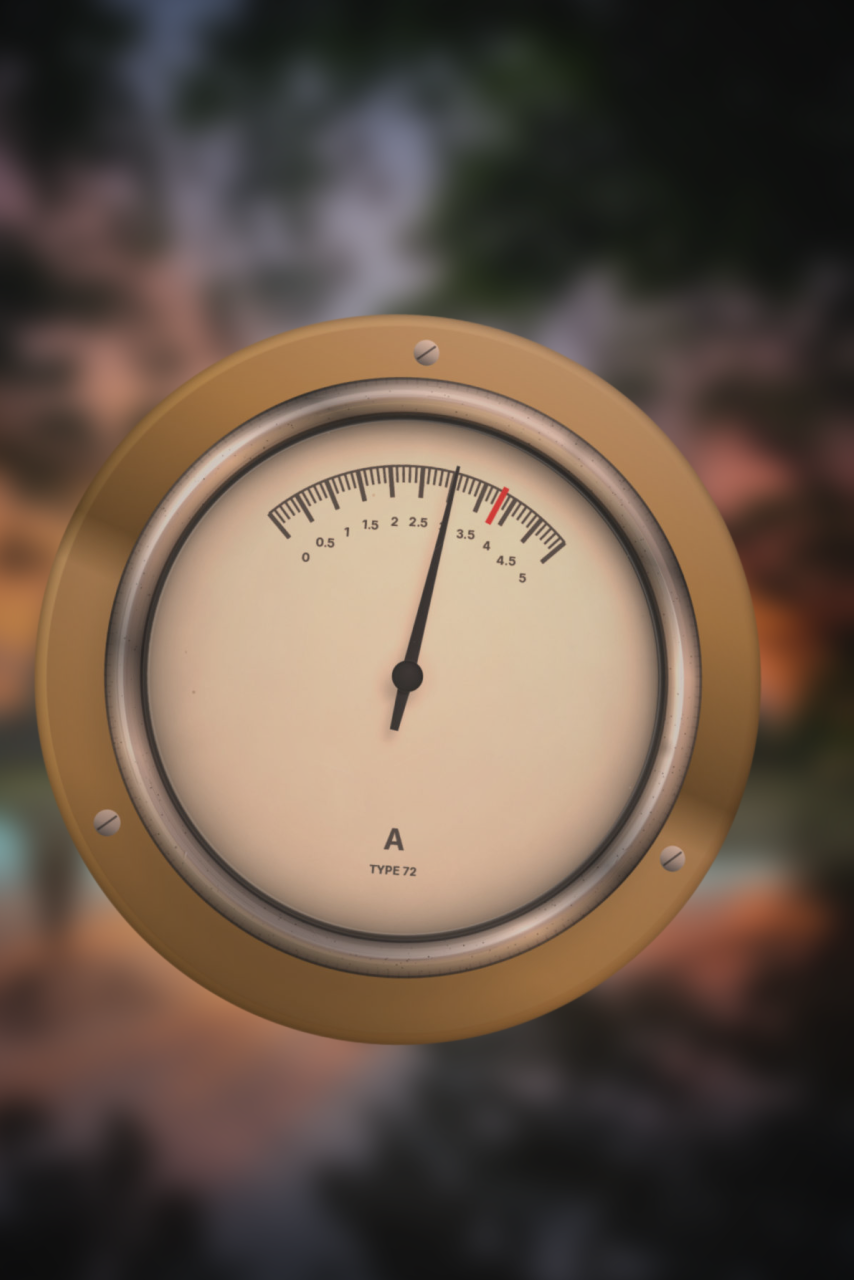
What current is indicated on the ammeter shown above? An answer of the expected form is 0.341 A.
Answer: 3 A
